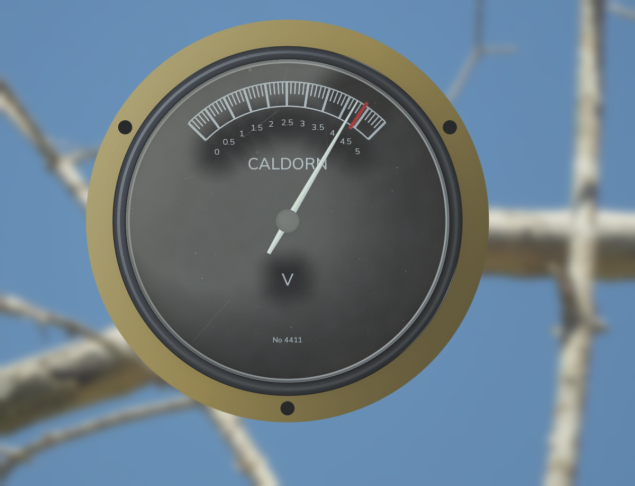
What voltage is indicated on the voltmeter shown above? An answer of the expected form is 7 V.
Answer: 4.2 V
